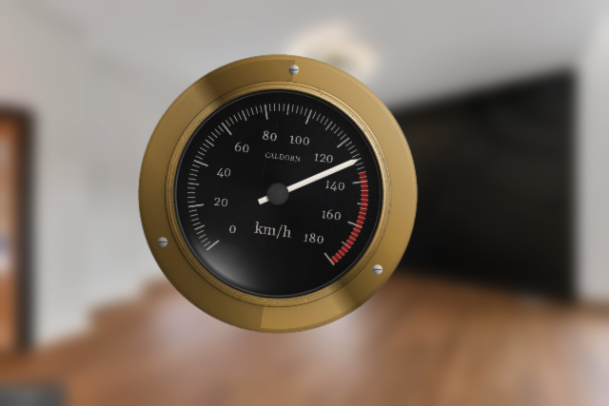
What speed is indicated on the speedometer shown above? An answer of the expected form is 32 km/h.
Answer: 130 km/h
